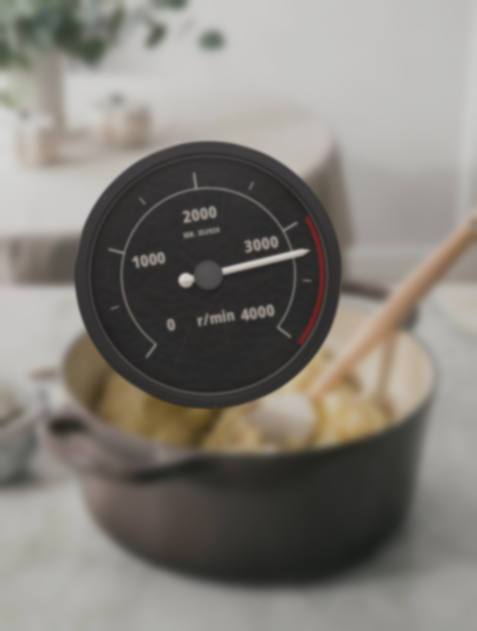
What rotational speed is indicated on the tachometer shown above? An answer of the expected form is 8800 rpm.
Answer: 3250 rpm
